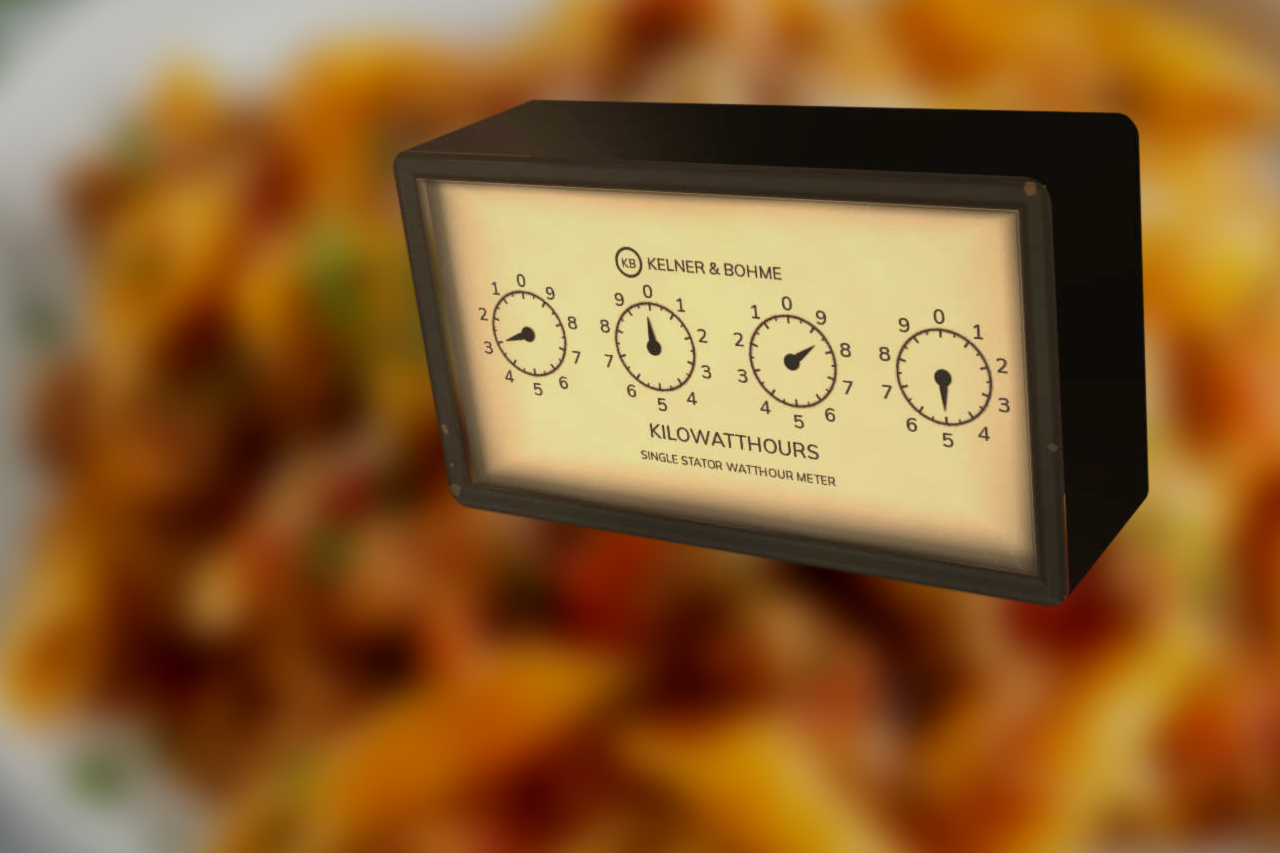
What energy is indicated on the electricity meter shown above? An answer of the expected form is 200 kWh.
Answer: 2985 kWh
